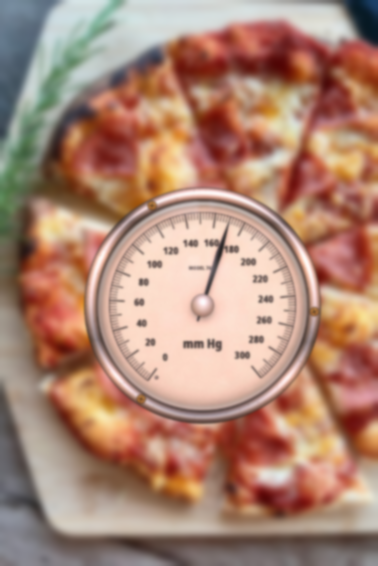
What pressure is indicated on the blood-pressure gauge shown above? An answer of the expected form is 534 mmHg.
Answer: 170 mmHg
